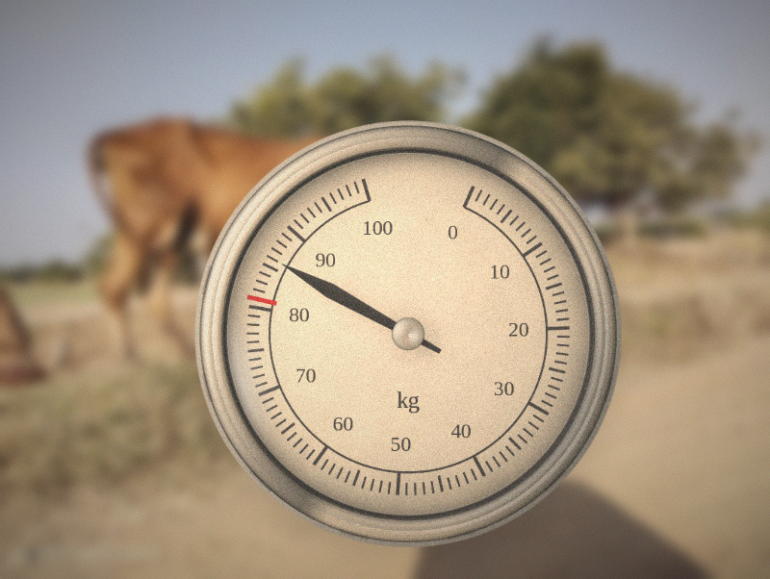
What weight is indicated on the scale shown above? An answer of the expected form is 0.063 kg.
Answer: 86 kg
